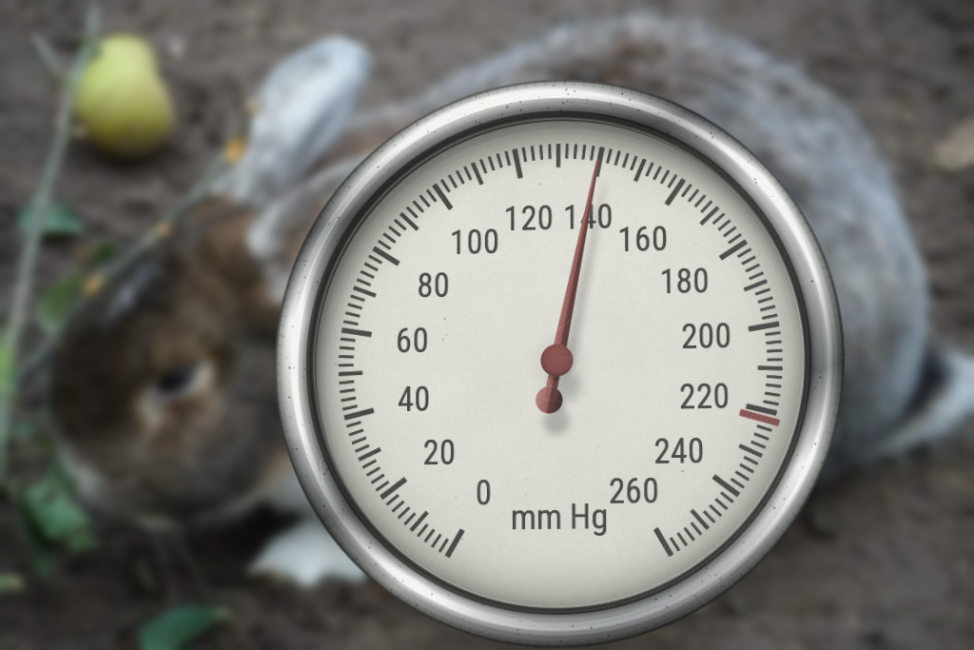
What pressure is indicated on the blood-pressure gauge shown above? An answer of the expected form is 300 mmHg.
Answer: 140 mmHg
